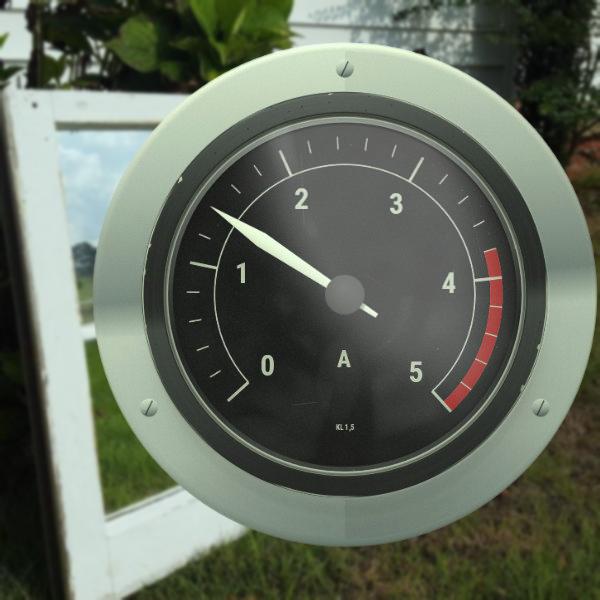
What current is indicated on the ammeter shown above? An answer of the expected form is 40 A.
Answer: 1.4 A
